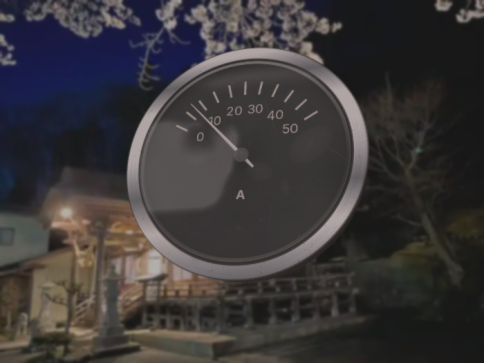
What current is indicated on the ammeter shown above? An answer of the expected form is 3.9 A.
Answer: 7.5 A
